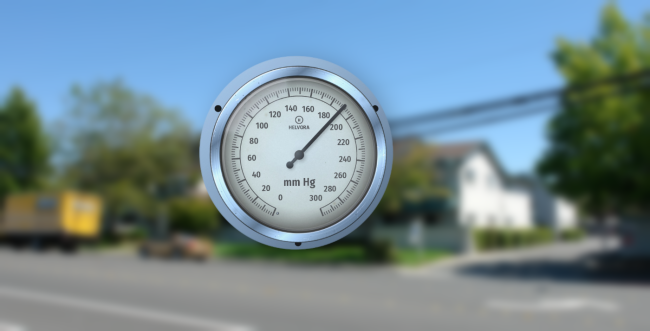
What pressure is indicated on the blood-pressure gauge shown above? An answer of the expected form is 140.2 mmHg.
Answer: 190 mmHg
